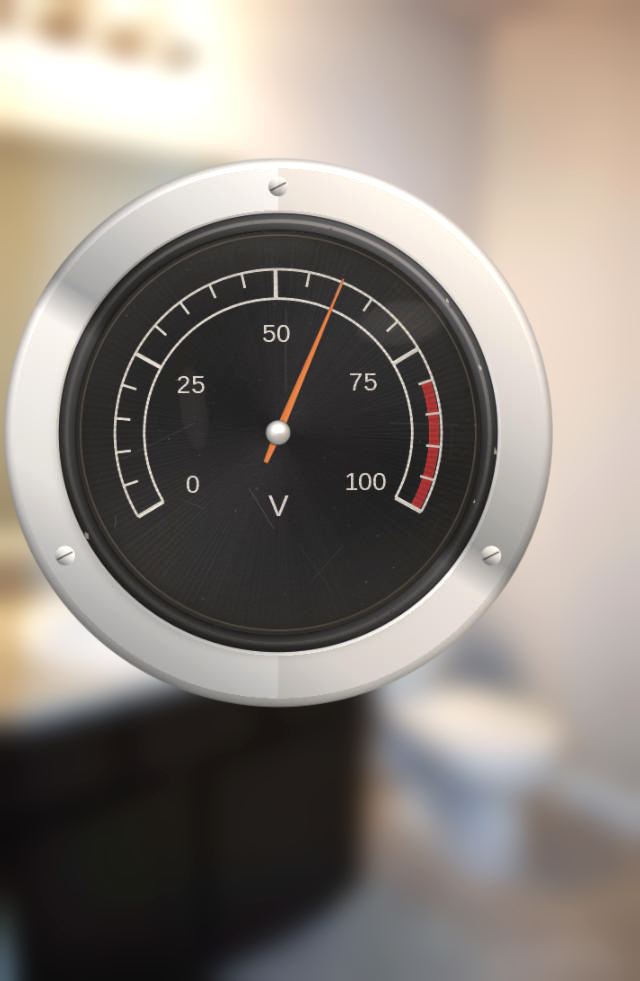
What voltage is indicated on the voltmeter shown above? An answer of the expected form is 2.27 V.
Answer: 60 V
